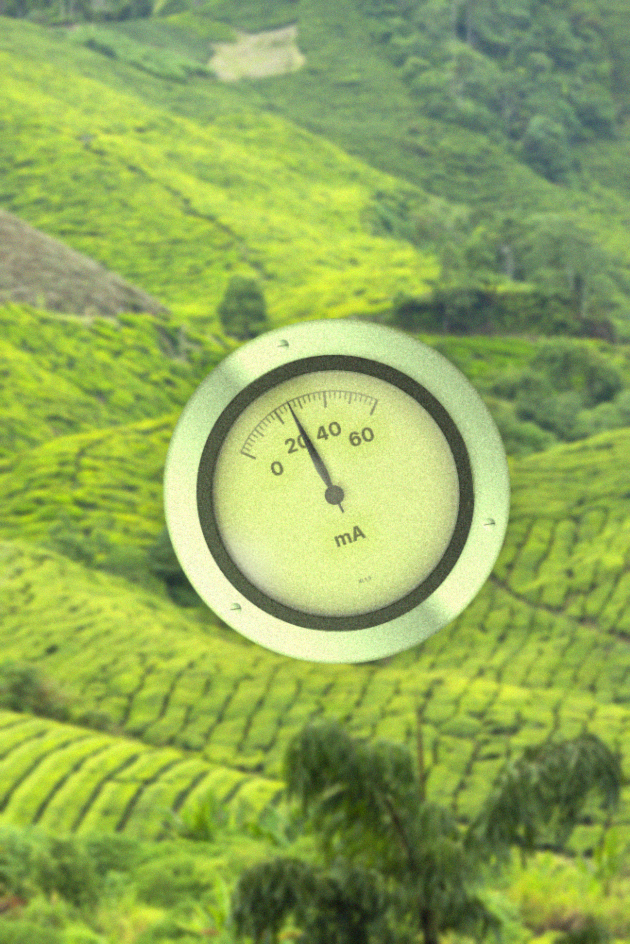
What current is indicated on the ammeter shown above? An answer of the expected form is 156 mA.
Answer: 26 mA
